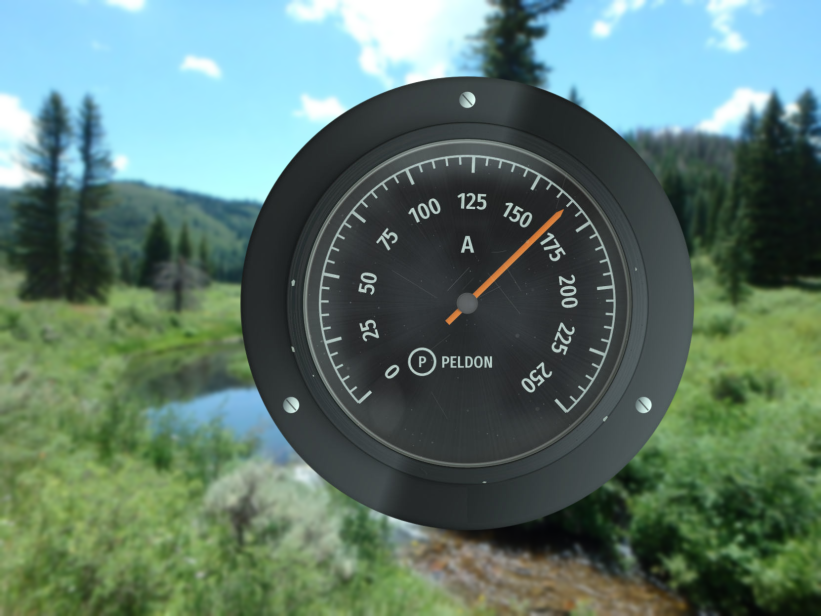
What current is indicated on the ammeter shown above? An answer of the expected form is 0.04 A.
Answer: 165 A
